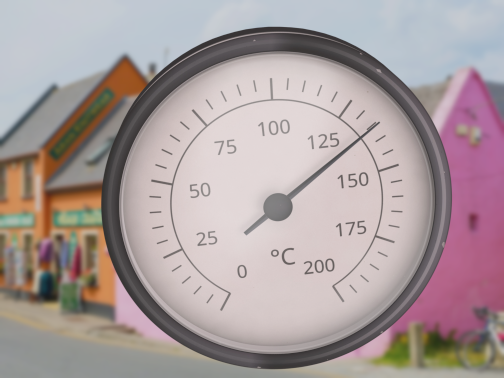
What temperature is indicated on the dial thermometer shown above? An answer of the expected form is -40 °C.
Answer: 135 °C
